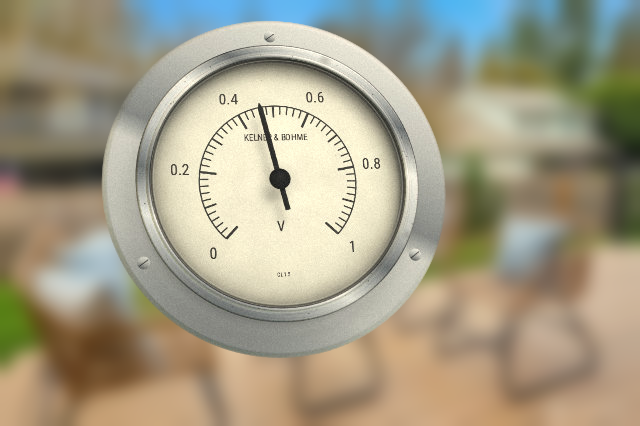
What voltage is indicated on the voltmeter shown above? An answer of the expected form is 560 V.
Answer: 0.46 V
